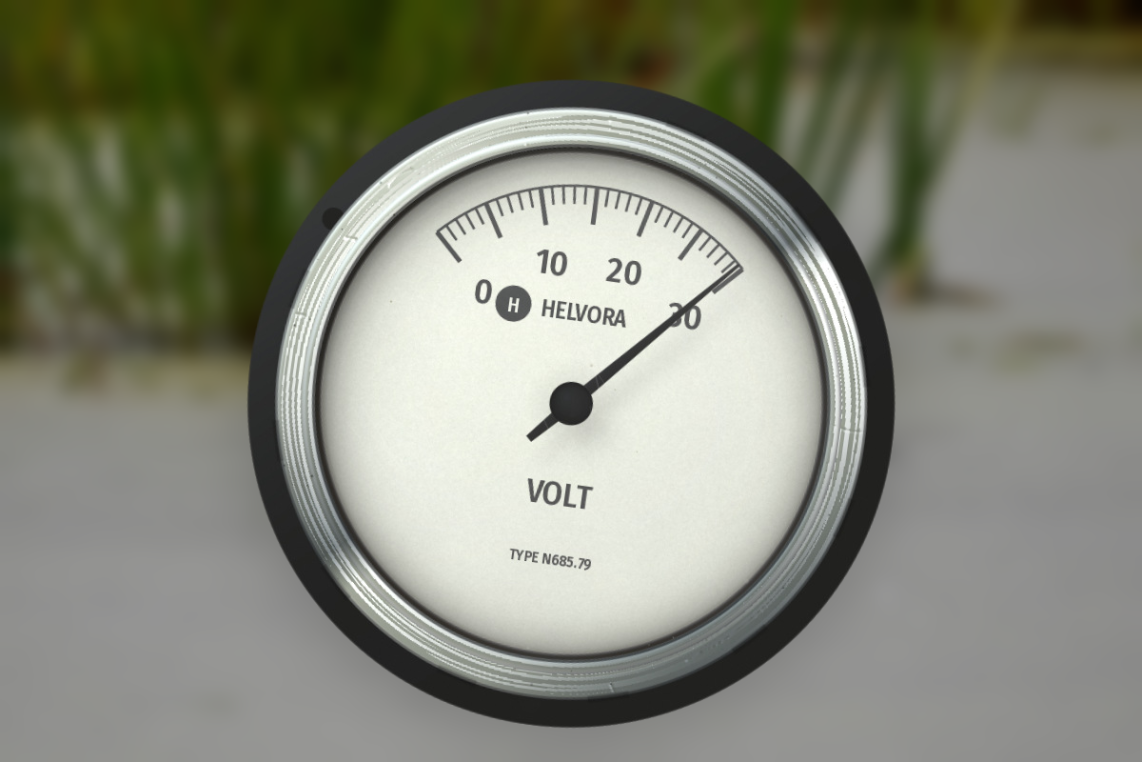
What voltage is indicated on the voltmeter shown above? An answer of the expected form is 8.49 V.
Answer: 29.5 V
